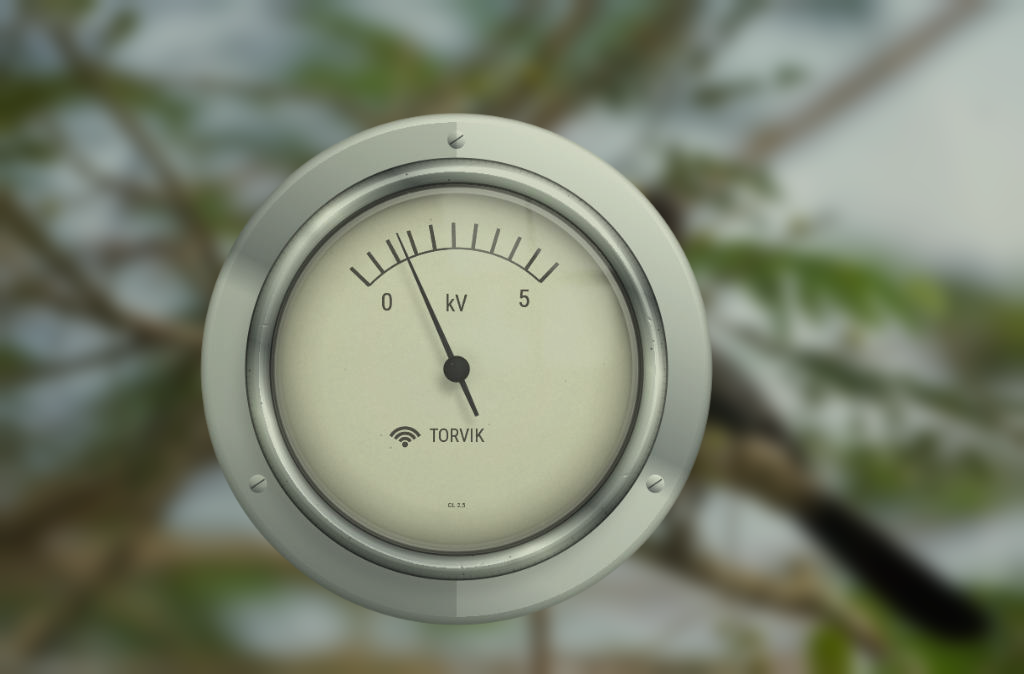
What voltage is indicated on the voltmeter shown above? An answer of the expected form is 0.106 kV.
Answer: 1.25 kV
